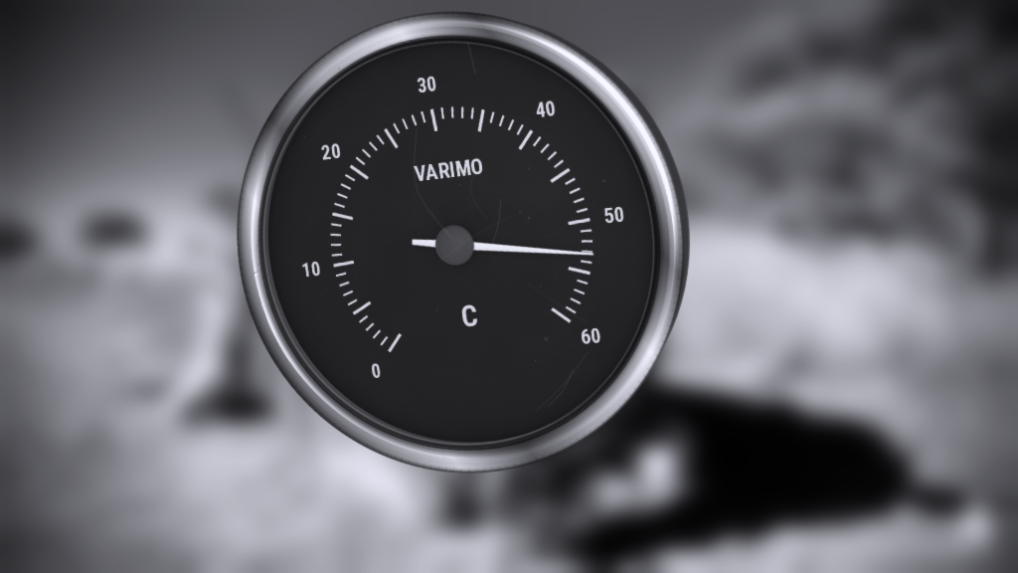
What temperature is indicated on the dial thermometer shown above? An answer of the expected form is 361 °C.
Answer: 53 °C
